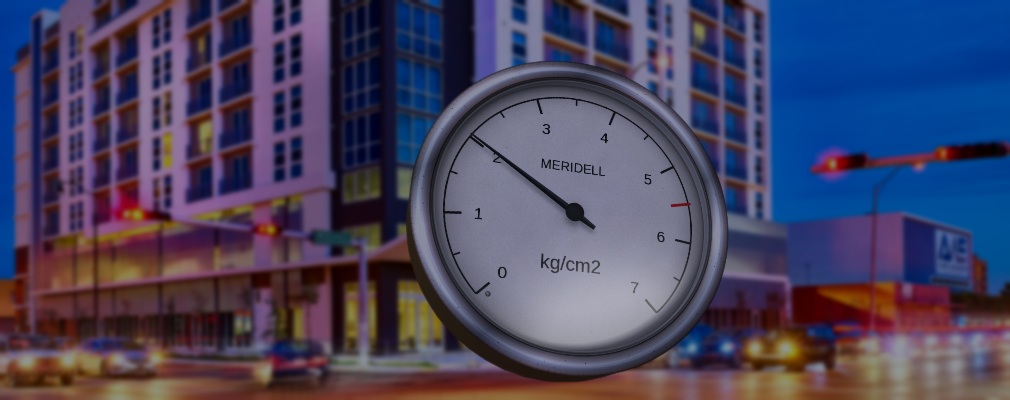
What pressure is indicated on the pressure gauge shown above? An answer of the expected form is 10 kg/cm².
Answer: 2 kg/cm²
